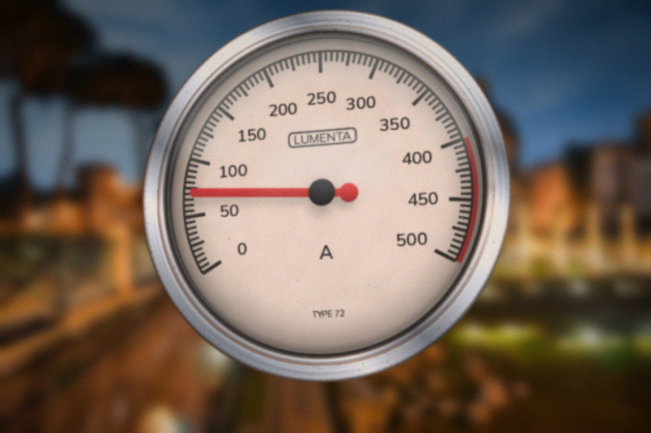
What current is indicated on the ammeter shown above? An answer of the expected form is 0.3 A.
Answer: 70 A
